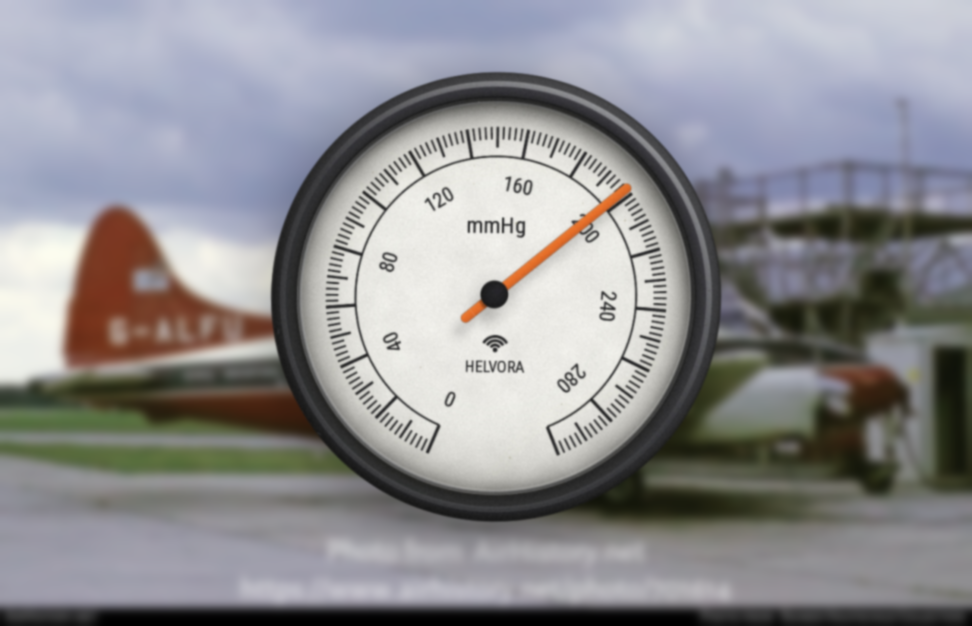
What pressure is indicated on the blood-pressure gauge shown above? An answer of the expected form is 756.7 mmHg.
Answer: 198 mmHg
